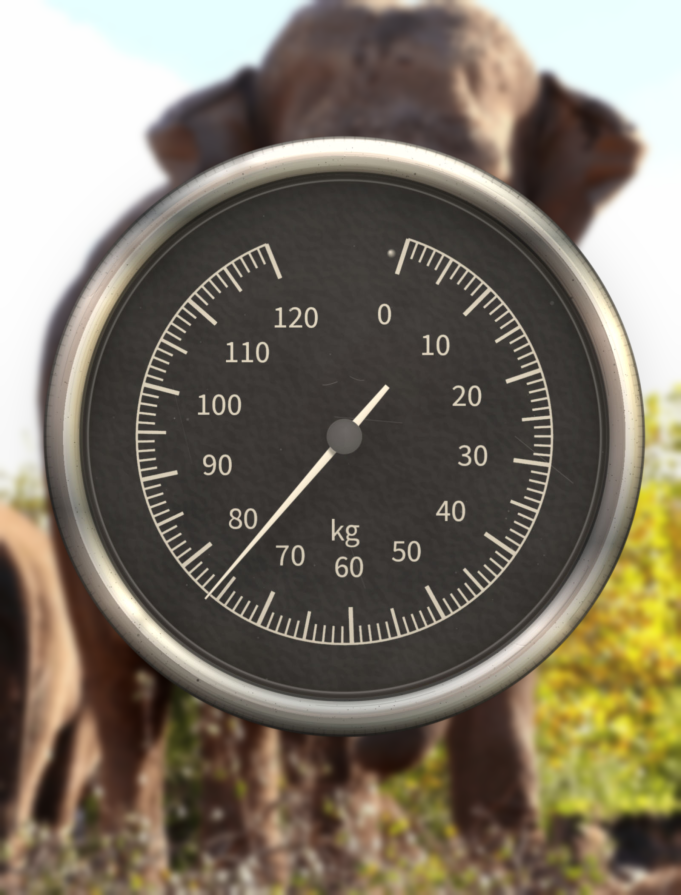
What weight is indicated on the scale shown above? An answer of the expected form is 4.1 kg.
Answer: 76 kg
